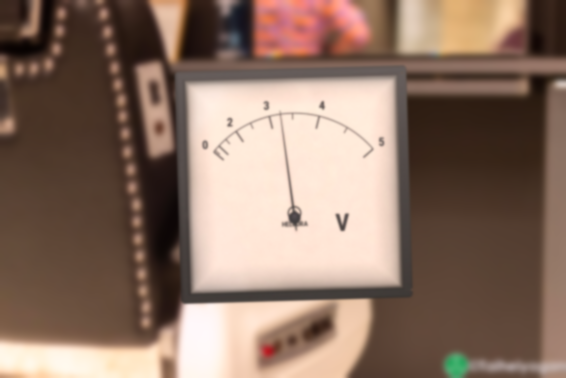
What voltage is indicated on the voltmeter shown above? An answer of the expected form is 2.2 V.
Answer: 3.25 V
